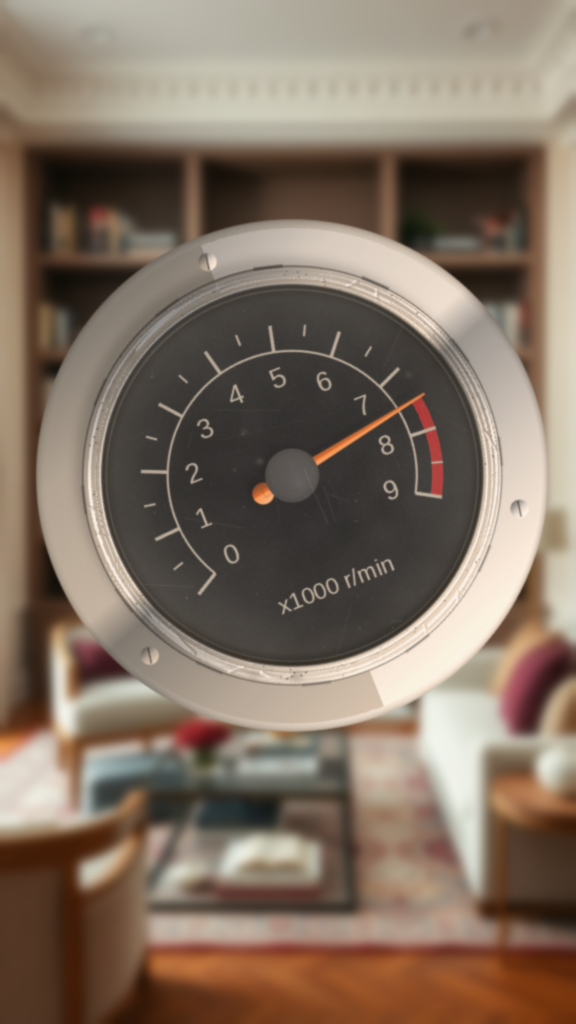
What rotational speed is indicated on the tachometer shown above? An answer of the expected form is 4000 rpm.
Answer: 7500 rpm
